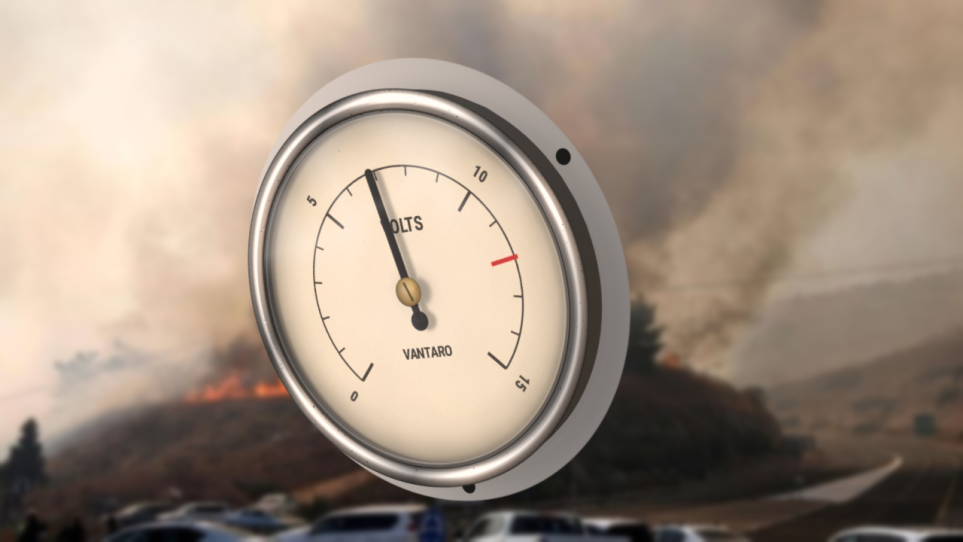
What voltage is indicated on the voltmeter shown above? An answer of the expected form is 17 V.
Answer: 7 V
